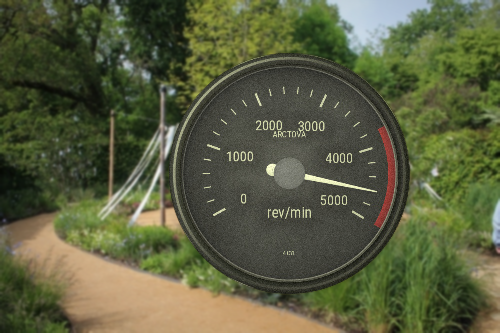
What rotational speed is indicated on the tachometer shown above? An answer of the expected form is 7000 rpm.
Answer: 4600 rpm
